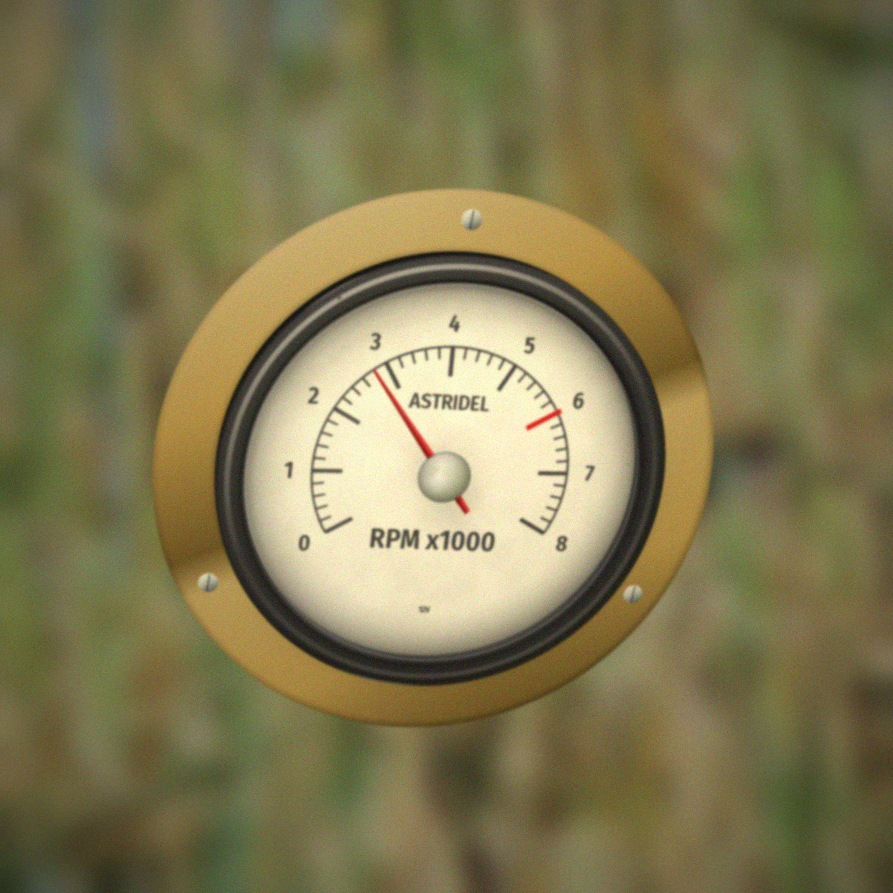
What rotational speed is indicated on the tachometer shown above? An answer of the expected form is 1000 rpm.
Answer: 2800 rpm
